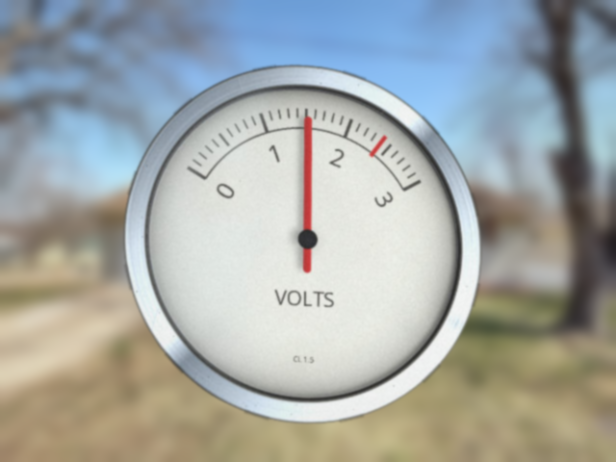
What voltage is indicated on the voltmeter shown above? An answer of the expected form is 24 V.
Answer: 1.5 V
